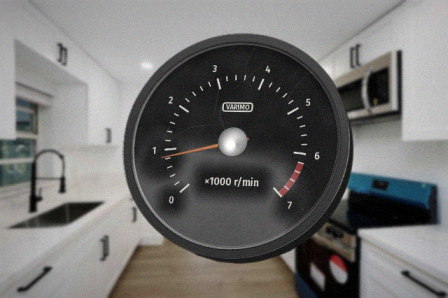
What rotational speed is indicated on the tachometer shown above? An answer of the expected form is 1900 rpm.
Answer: 800 rpm
